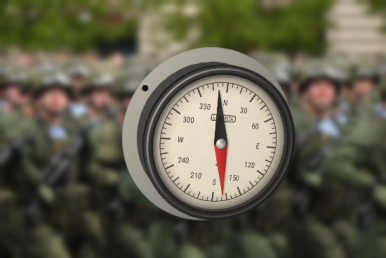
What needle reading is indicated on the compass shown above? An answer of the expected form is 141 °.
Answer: 170 °
